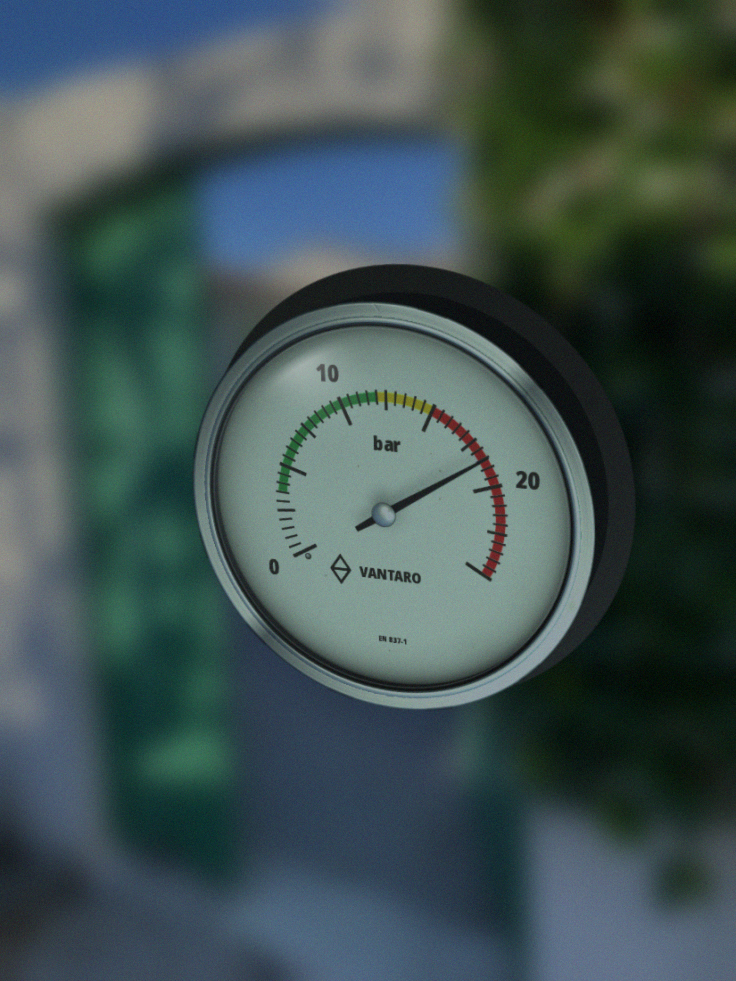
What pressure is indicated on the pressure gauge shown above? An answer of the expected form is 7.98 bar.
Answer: 18.5 bar
